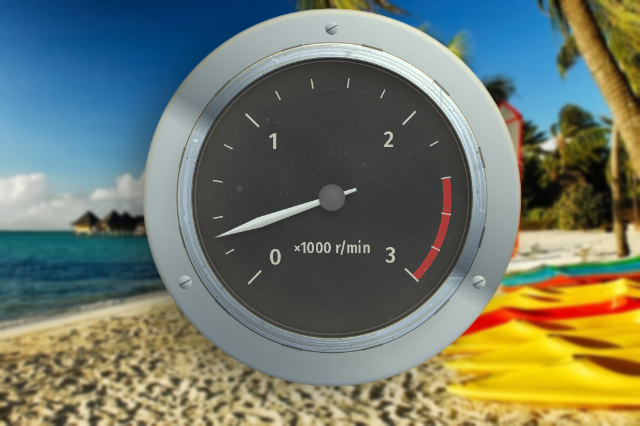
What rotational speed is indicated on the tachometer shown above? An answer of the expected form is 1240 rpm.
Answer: 300 rpm
